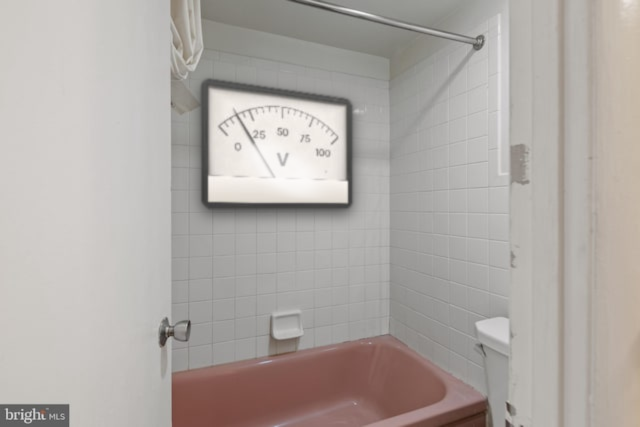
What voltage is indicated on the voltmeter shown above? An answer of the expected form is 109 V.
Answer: 15 V
